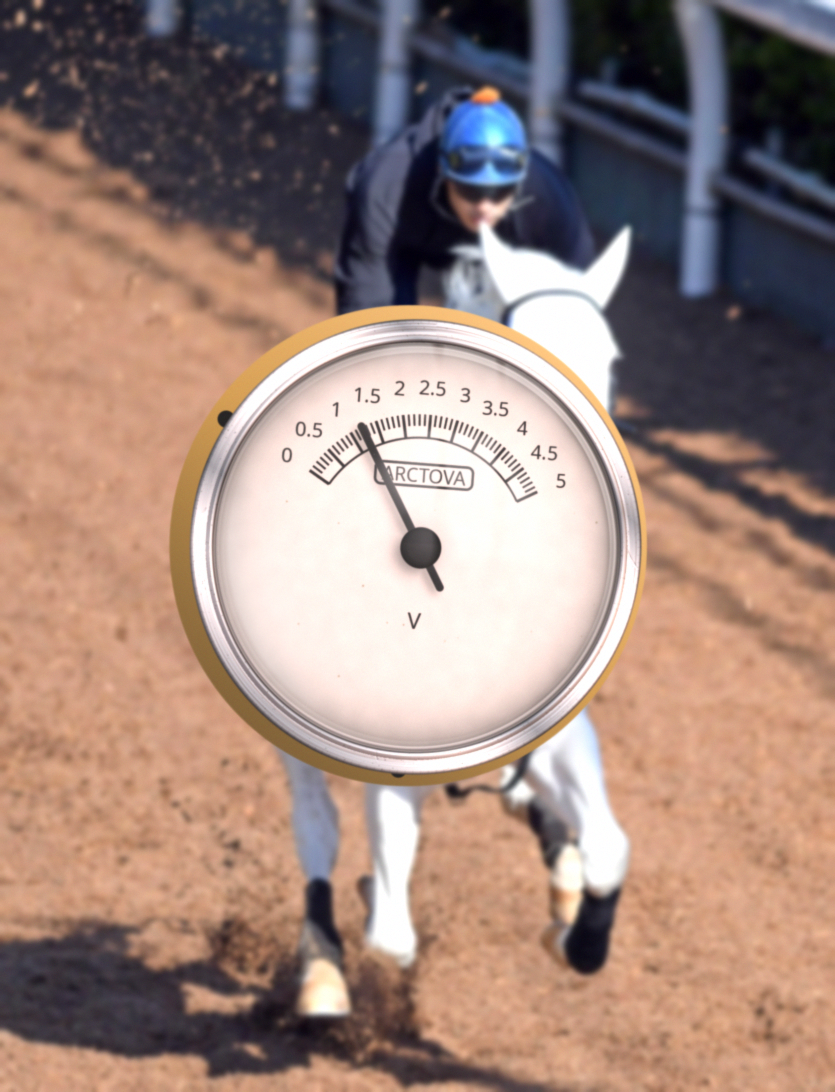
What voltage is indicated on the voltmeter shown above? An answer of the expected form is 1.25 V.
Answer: 1.2 V
